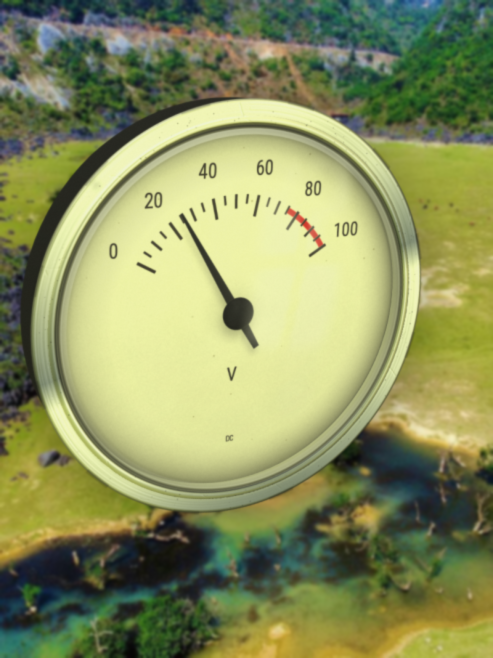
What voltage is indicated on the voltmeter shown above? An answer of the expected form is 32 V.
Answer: 25 V
